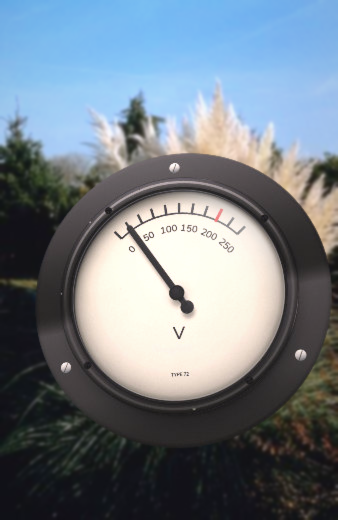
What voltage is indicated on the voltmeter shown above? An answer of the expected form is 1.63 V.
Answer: 25 V
